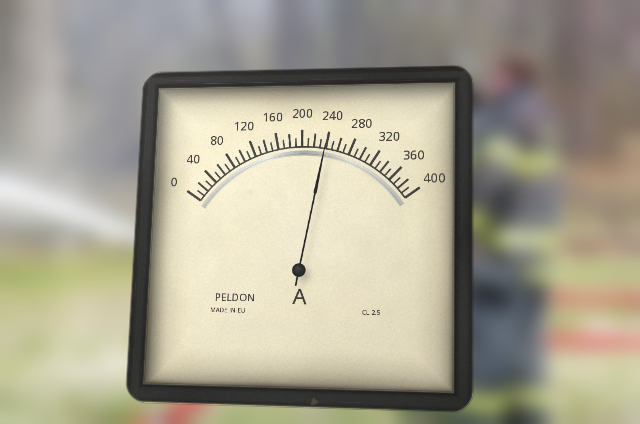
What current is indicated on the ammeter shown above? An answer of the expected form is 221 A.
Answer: 240 A
